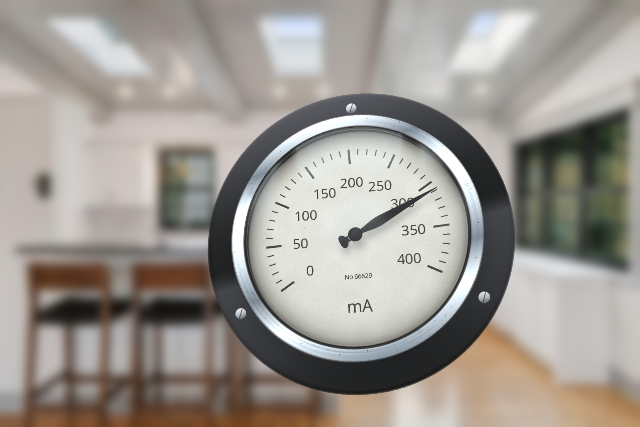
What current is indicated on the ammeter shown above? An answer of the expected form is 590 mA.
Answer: 310 mA
